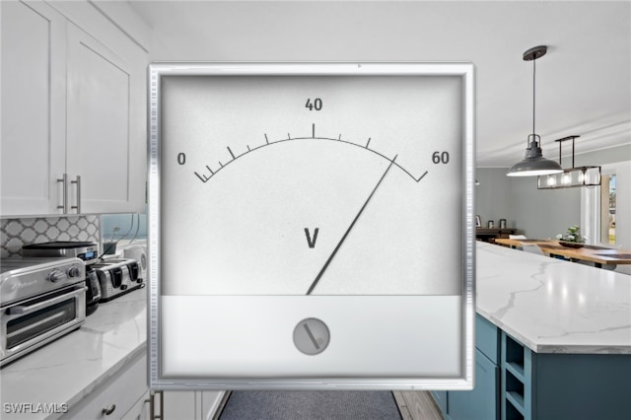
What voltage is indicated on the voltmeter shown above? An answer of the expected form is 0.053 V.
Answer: 55 V
